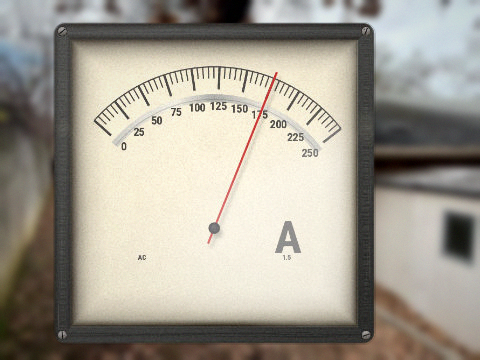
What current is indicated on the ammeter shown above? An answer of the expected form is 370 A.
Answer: 175 A
